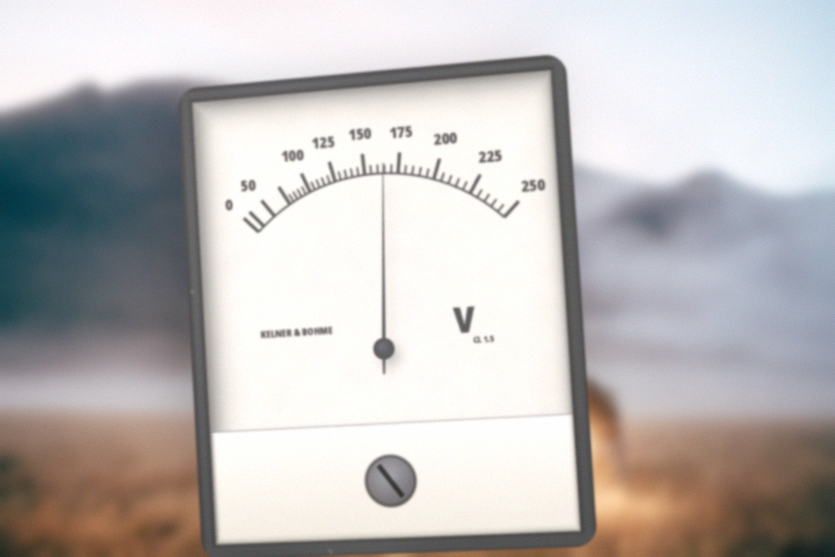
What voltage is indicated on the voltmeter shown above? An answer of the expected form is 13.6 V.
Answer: 165 V
